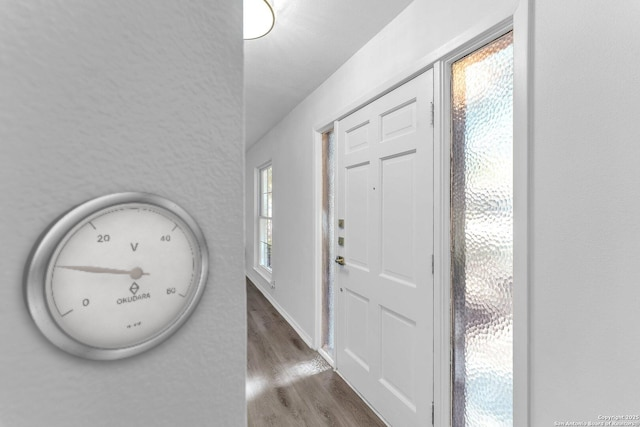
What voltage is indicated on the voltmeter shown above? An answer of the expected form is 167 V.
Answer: 10 V
